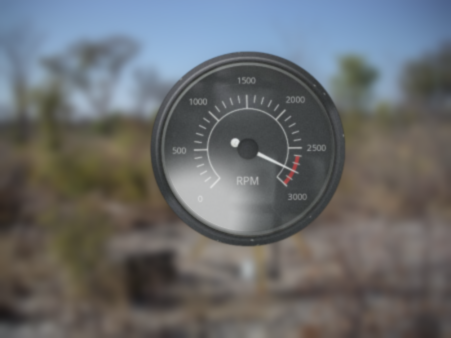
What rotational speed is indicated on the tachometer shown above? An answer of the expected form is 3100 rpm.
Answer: 2800 rpm
